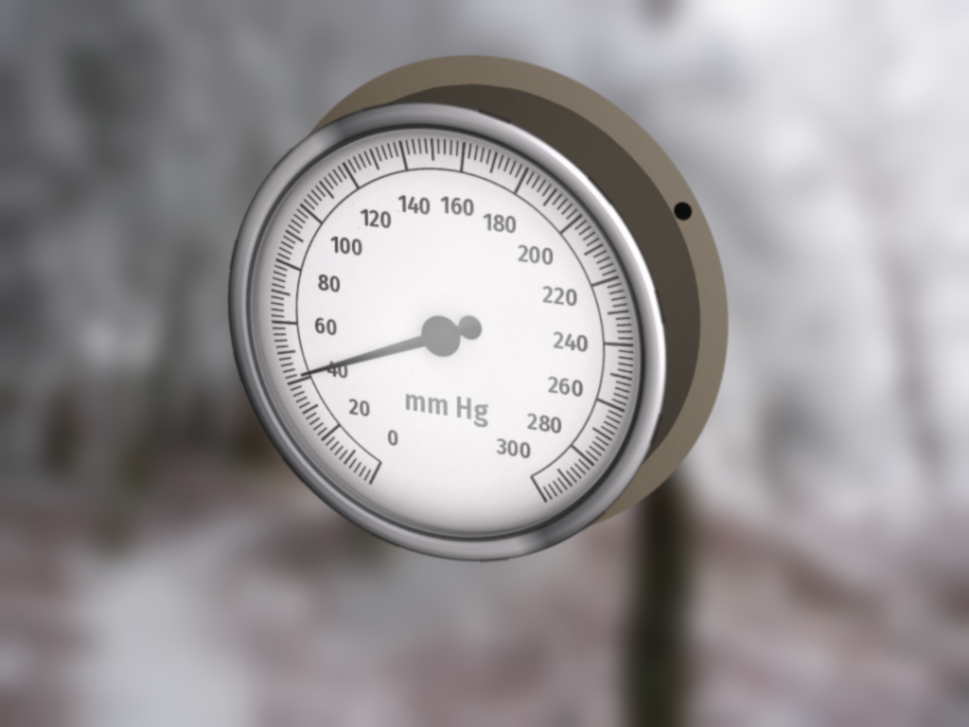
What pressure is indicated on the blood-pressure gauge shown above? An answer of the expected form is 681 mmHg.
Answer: 42 mmHg
